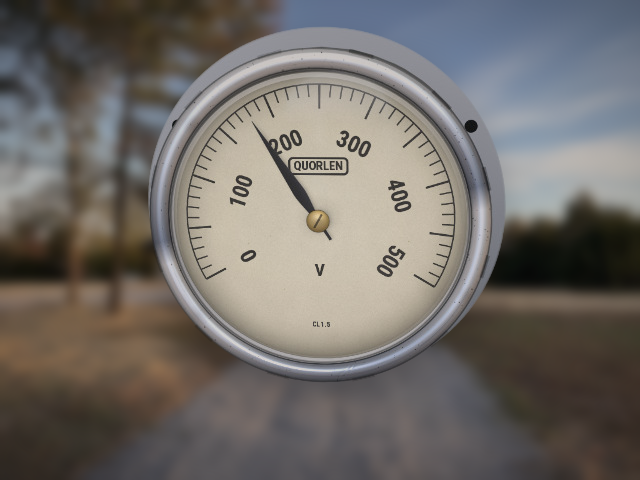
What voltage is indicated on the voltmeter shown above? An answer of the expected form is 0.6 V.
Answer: 180 V
